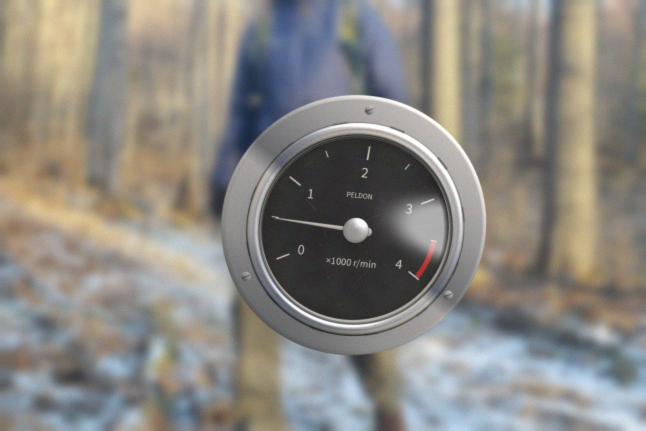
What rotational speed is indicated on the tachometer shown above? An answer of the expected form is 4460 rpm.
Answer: 500 rpm
